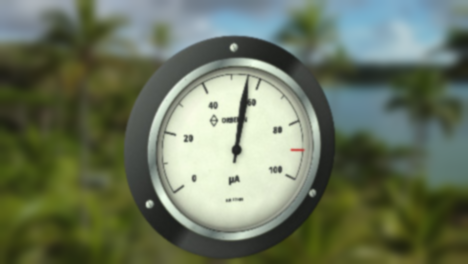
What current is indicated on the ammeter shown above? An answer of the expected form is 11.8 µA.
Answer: 55 µA
